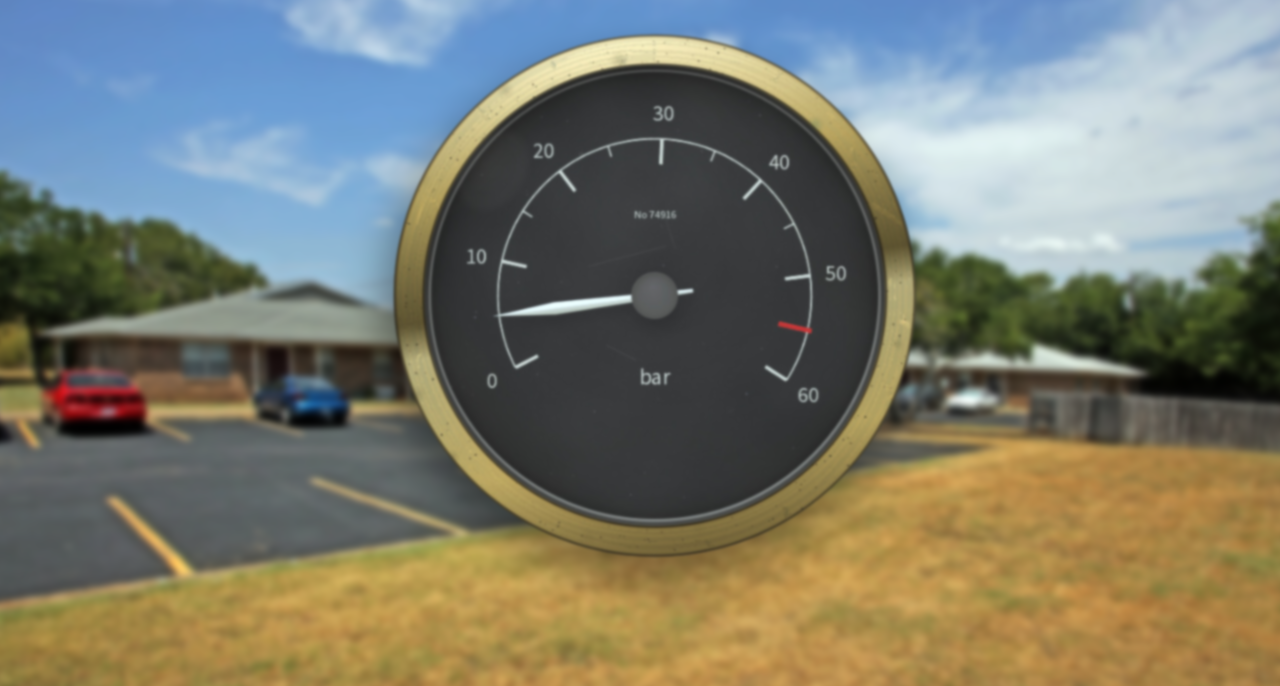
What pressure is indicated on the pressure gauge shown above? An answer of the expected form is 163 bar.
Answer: 5 bar
